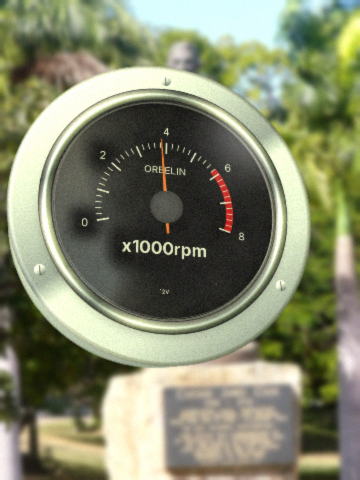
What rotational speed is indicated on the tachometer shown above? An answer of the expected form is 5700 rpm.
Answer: 3800 rpm
